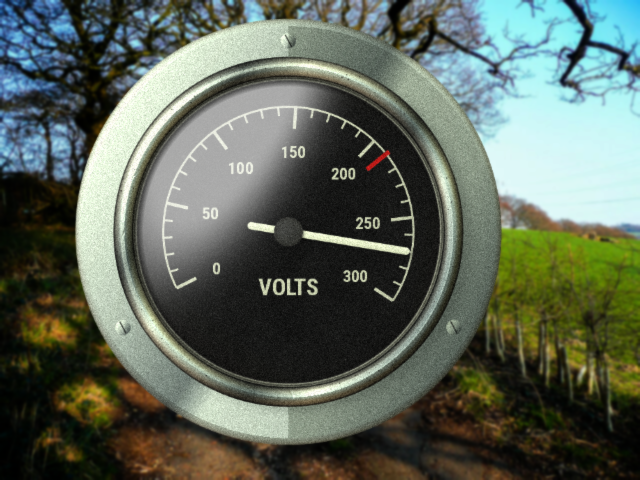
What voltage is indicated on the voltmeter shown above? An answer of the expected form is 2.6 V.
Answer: 270 V
